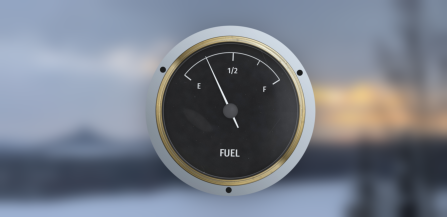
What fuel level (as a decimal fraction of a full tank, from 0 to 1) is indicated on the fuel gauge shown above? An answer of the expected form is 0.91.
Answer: 0.25
